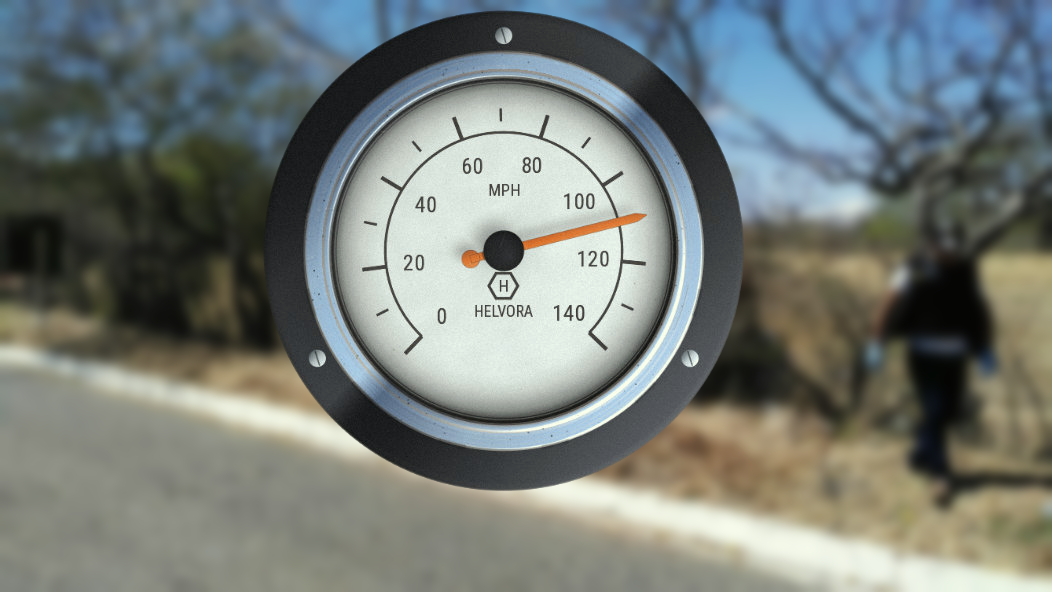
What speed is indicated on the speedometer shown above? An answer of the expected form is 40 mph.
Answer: 110 mph
